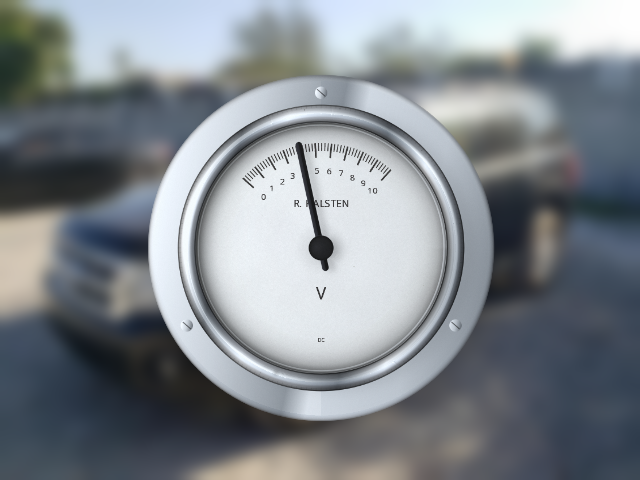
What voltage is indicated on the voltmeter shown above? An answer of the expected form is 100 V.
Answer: 4 V
